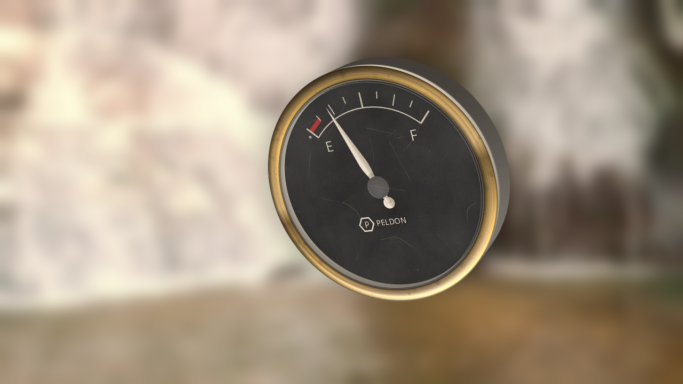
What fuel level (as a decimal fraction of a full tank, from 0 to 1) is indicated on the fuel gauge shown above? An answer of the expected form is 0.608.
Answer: 0.25
